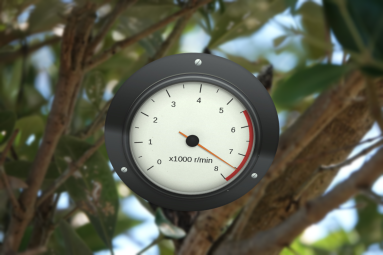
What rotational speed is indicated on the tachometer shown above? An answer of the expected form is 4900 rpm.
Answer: 7500 rpm
